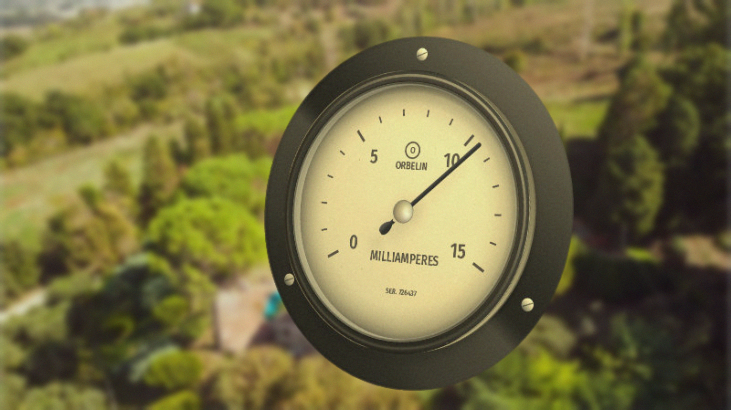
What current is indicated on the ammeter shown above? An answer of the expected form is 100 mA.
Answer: 10.5 mA
